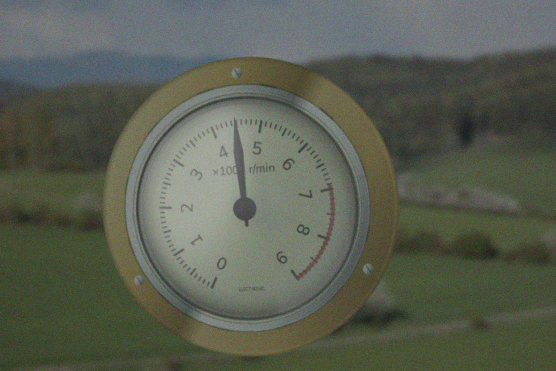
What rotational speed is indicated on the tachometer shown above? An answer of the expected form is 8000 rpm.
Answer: 4500 rpm
